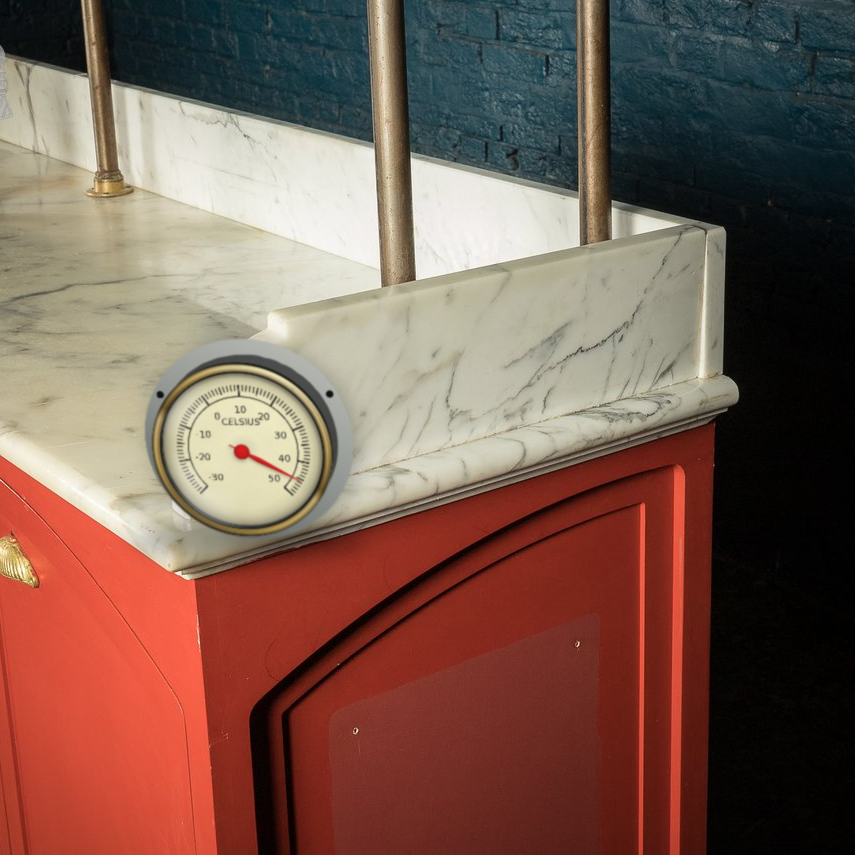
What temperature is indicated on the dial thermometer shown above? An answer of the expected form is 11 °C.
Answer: 45 °C
